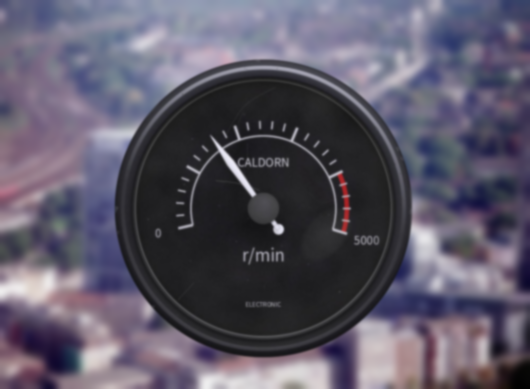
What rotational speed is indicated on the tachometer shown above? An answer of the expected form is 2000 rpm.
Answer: 1600 rpm
